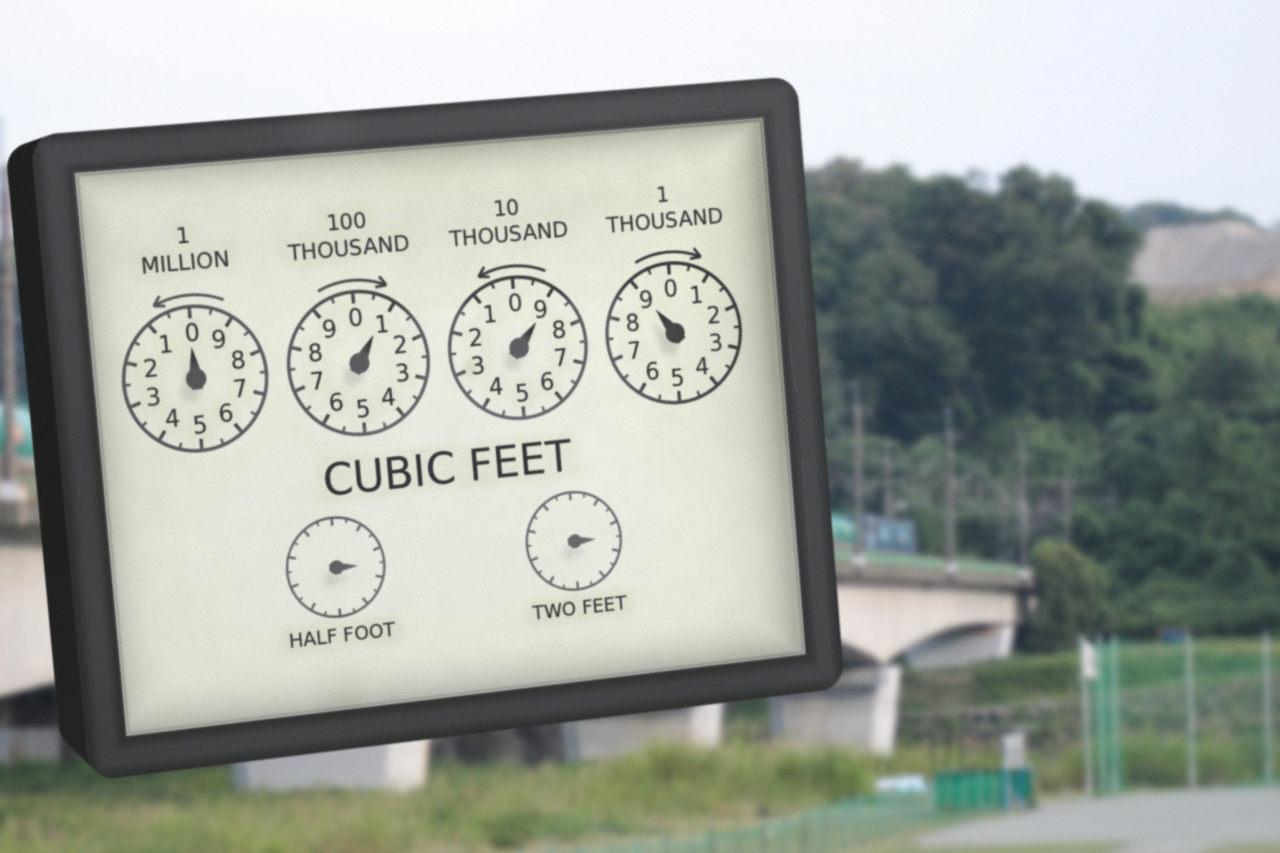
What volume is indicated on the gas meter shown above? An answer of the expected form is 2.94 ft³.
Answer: 8900 ft³
